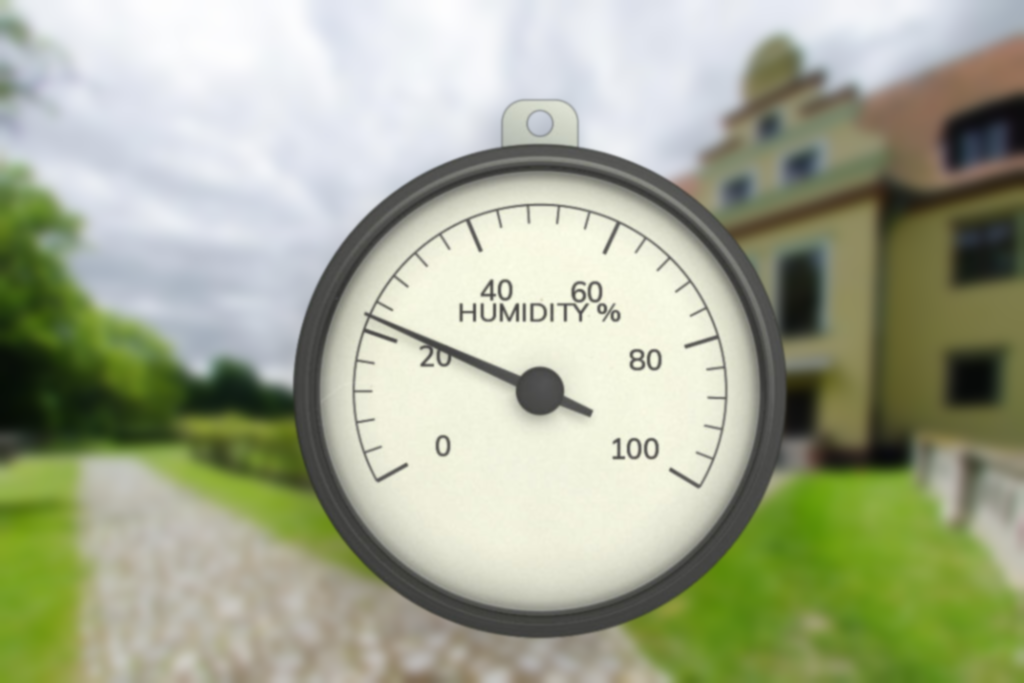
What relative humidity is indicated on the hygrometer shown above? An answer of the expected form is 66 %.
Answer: 22 %
